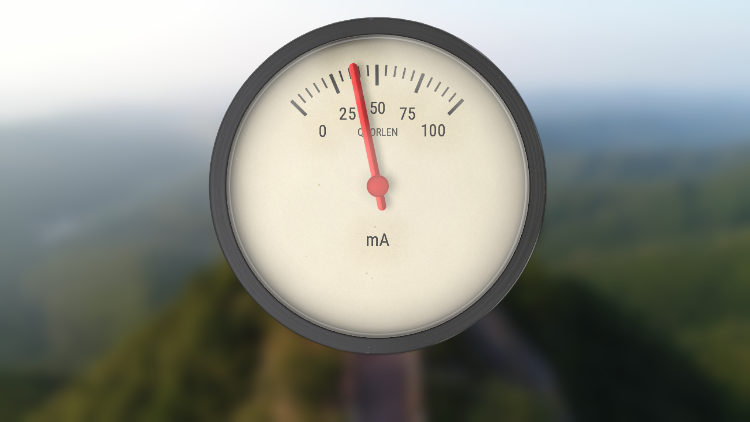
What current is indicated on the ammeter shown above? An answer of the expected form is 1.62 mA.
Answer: 37.5 mA
